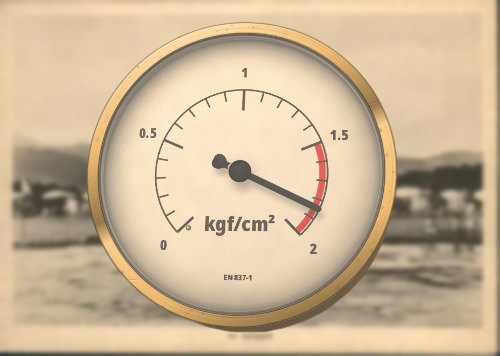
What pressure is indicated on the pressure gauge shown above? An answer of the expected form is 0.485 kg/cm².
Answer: 1.85 kg/cm²
